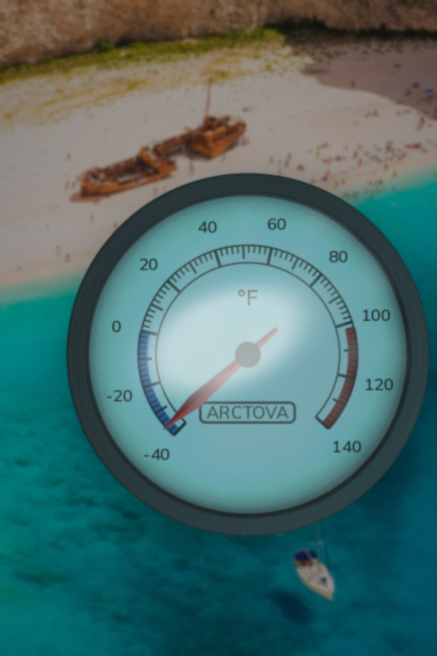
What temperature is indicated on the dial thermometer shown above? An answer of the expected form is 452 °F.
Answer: -36 °F
